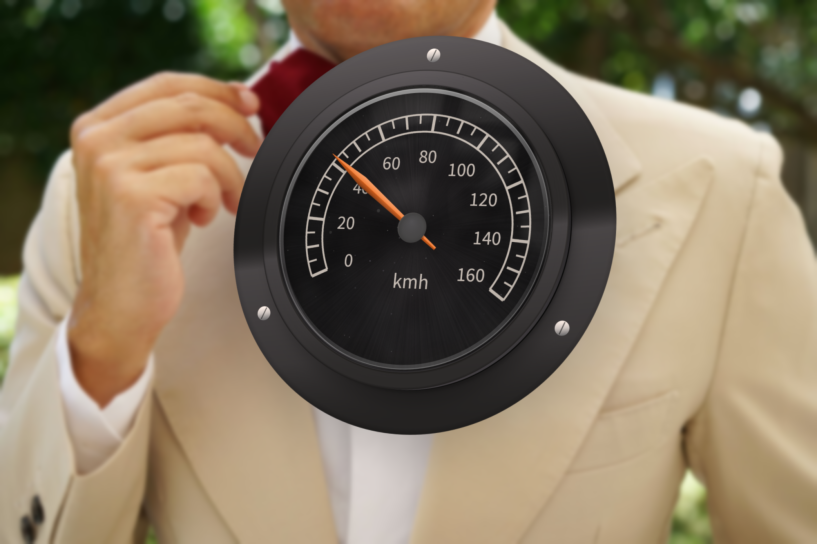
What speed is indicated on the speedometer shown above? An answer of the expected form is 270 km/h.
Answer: 42.5 km/h
